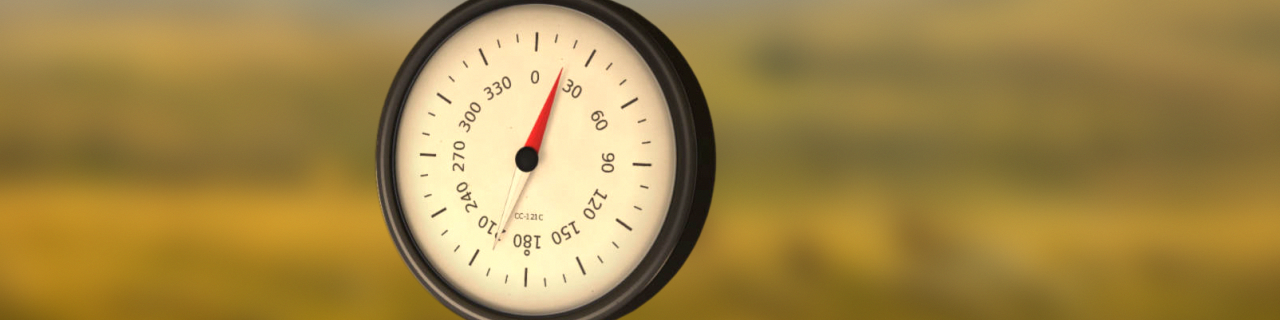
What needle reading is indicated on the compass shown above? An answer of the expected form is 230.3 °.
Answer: 20 °
